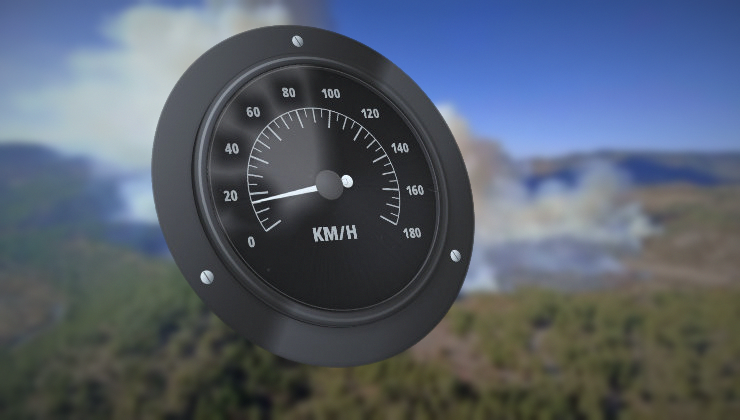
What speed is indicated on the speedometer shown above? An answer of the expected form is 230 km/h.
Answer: 15 km/h
